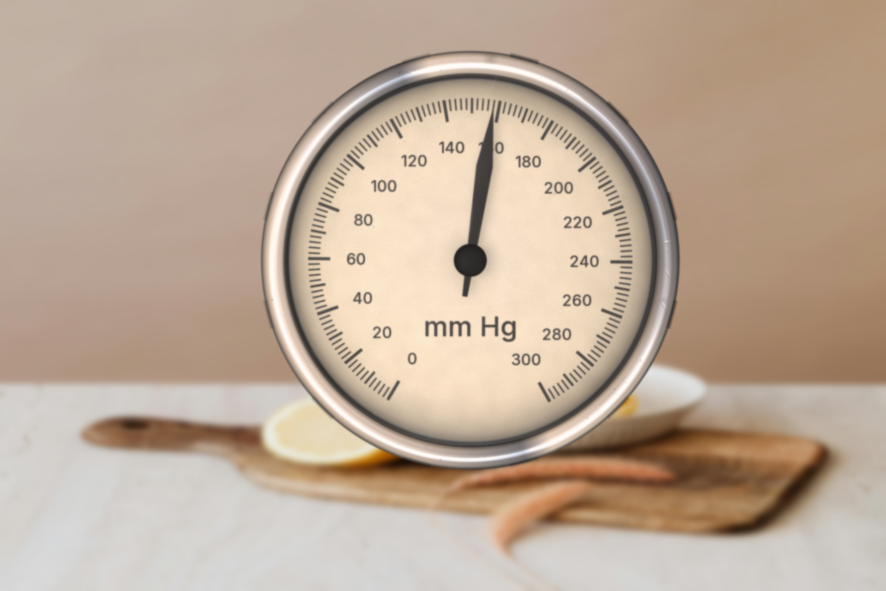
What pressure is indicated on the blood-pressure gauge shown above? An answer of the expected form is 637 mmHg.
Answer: 158 mmHg
